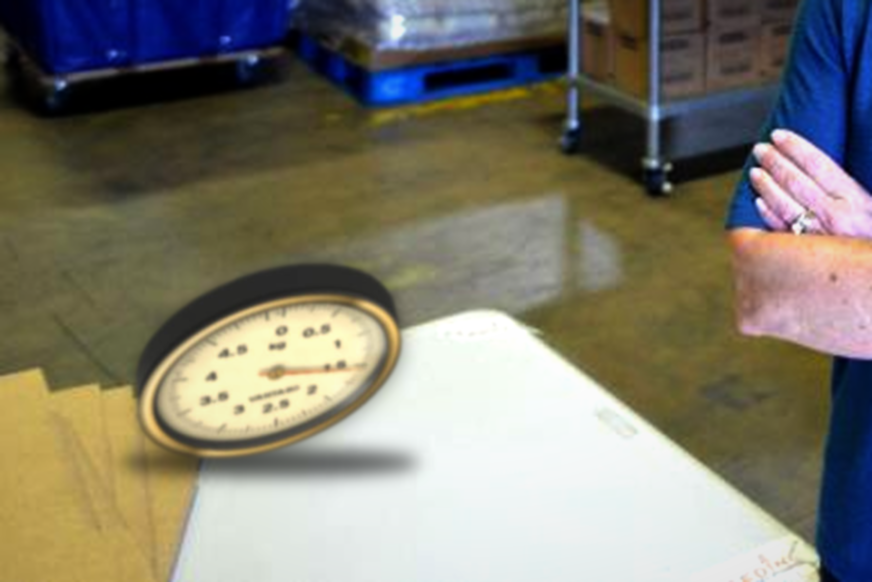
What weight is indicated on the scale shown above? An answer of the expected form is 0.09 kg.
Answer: 1.5 kg
